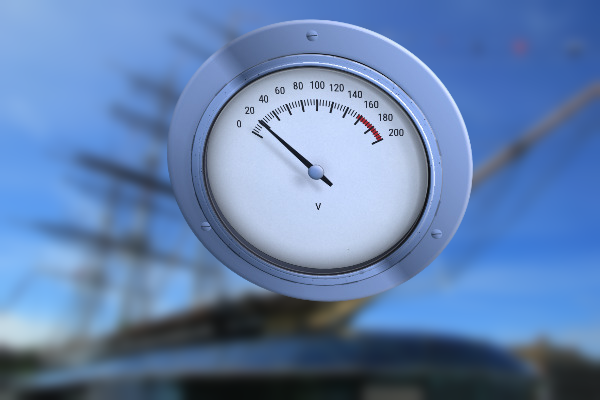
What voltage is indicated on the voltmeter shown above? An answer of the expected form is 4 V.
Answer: 20 V
